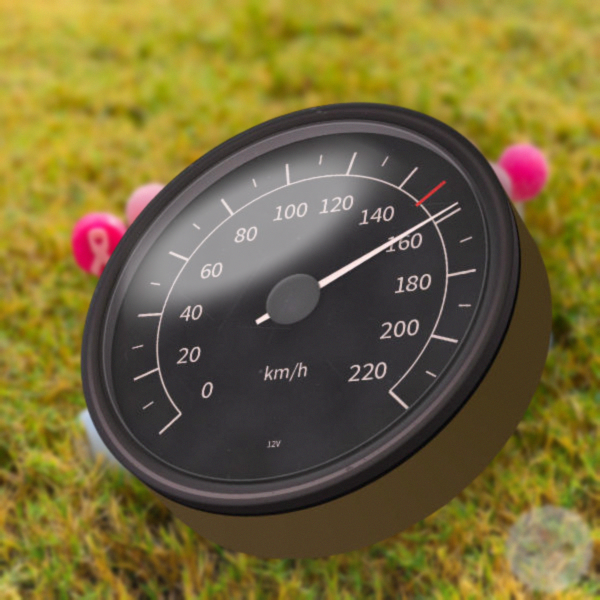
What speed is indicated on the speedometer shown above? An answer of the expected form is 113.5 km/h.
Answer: 160 km/h
